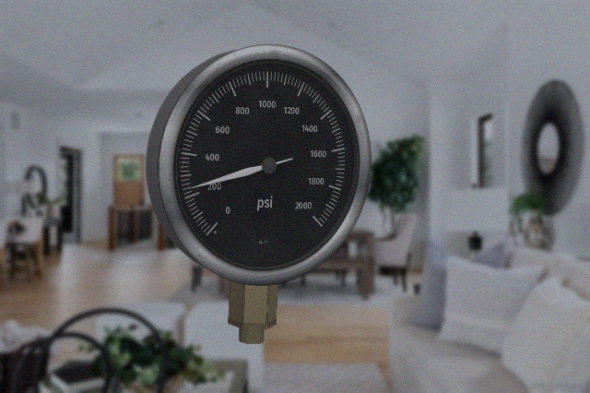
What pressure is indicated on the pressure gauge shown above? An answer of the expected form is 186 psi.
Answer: 240 psi
